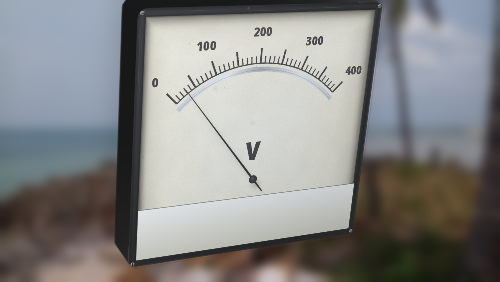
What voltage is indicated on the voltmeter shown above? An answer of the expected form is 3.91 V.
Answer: 30 V
